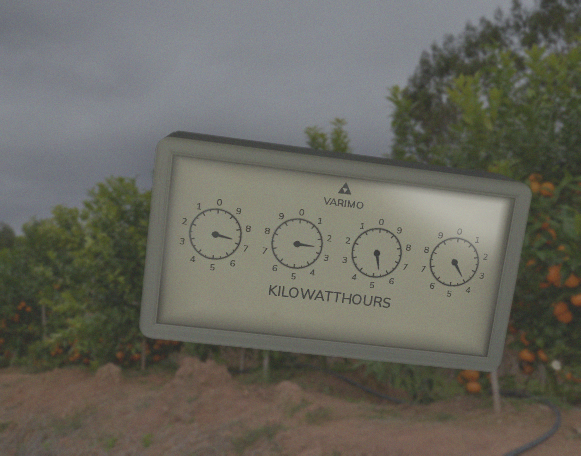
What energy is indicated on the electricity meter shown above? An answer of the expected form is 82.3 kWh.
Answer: 7254 kWh
